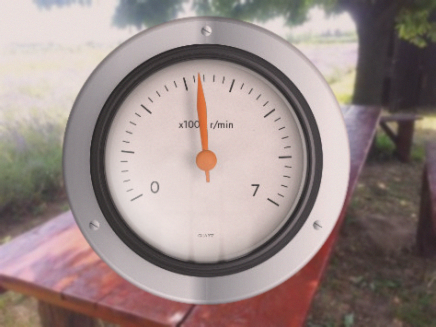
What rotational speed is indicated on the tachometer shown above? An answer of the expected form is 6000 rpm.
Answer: 3300 rpm
